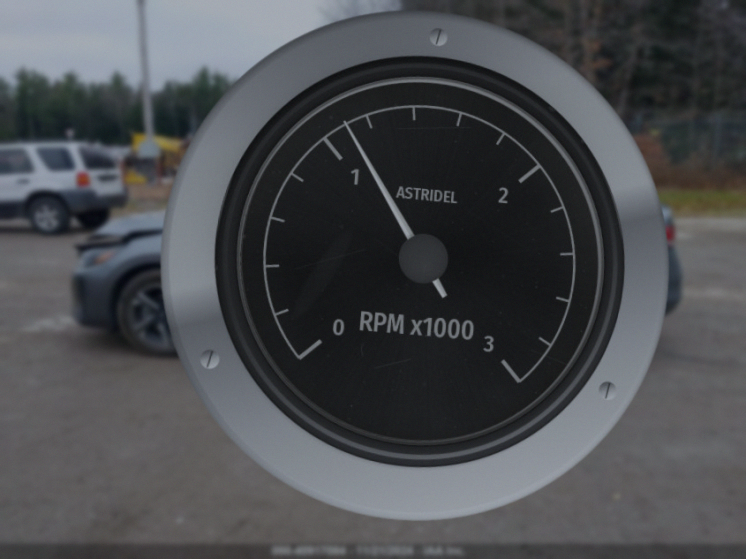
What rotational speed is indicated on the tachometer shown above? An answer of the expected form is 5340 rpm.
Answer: 1100 rpm
